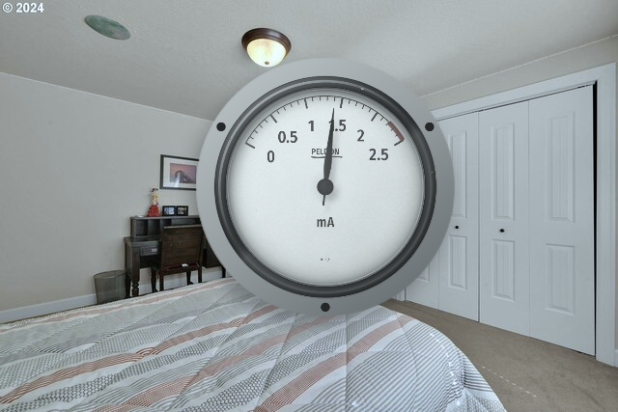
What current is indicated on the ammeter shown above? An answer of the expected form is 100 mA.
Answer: 1.4 mA
